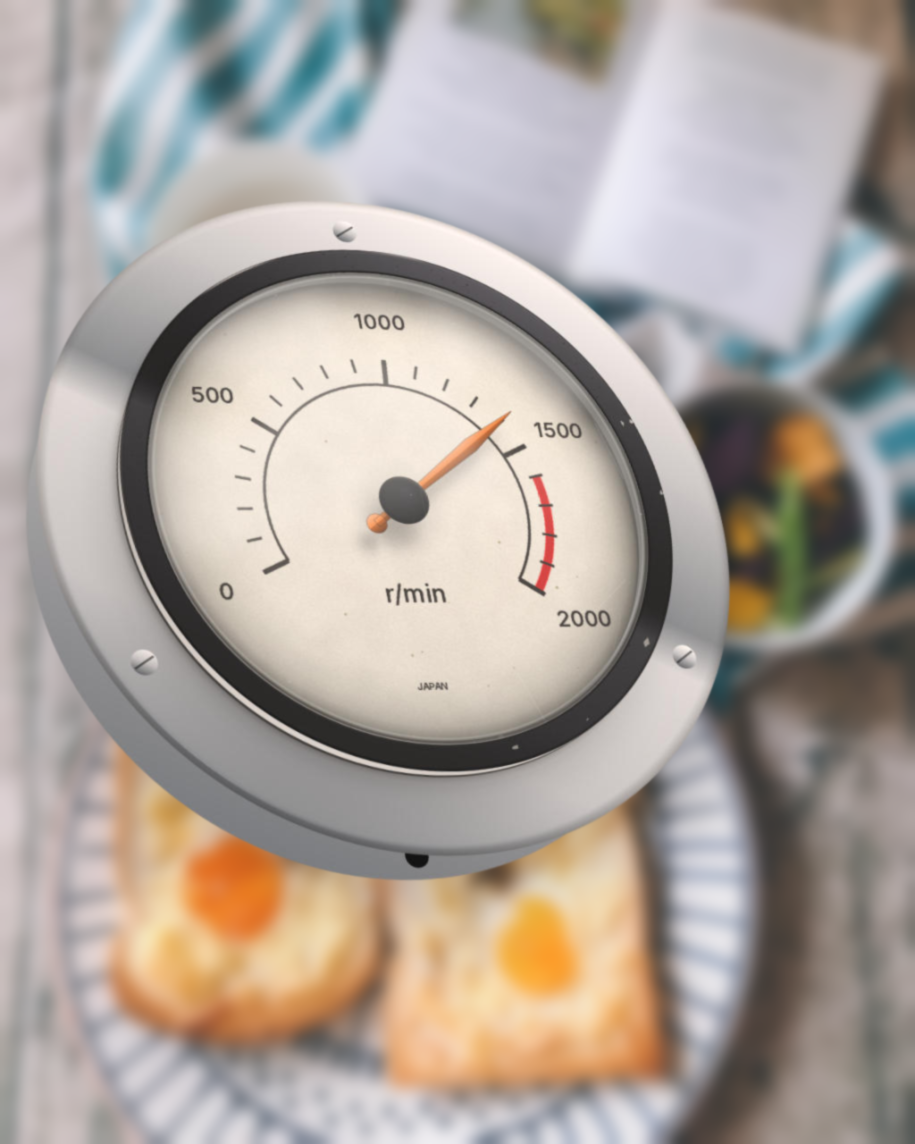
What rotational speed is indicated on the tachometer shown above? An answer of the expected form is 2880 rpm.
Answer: 1400 rpm
